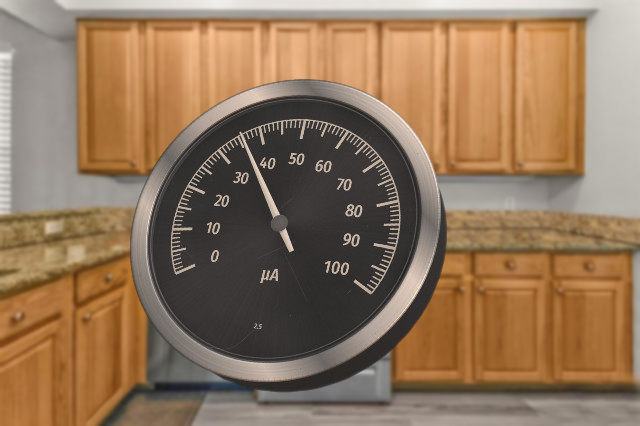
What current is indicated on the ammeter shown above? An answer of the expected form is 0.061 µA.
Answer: 36 µA
